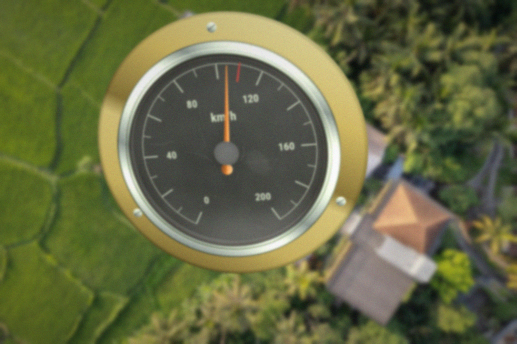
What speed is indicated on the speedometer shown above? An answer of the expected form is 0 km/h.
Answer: 105 km/h
